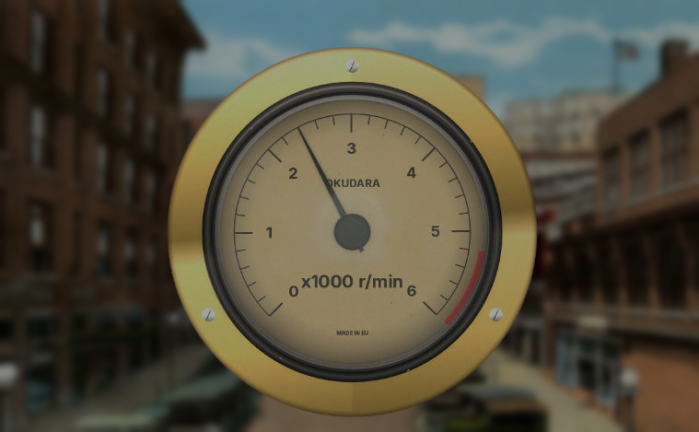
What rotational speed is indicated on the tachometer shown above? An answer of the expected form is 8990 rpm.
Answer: 2400 rpm
